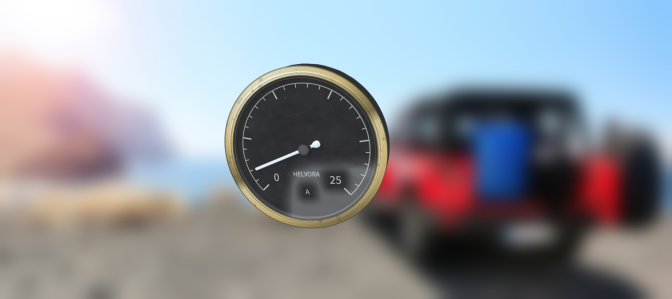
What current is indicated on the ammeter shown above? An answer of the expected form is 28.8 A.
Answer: 2 A
